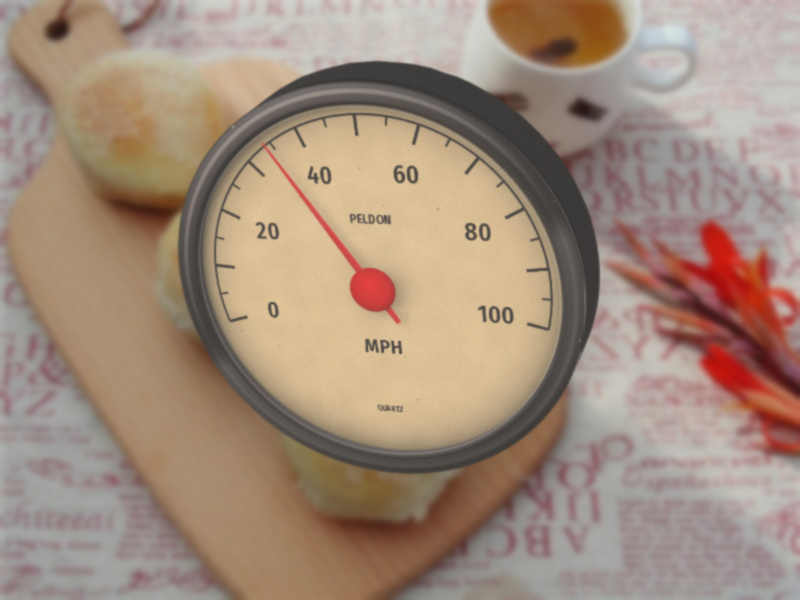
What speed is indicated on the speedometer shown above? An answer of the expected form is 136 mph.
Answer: 35 mph
